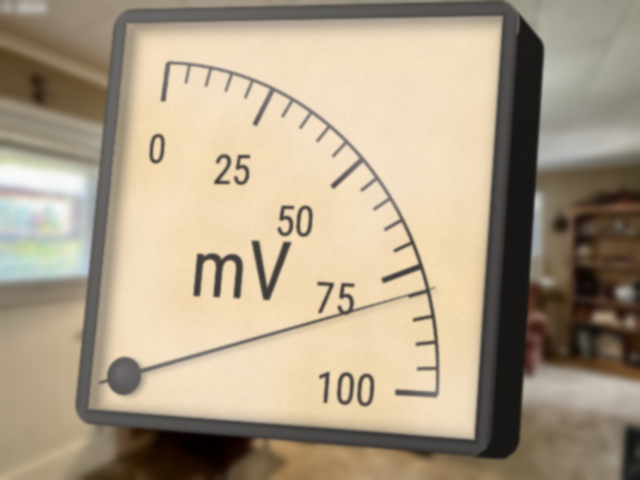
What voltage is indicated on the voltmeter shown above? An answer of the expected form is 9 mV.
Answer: 80 mV
